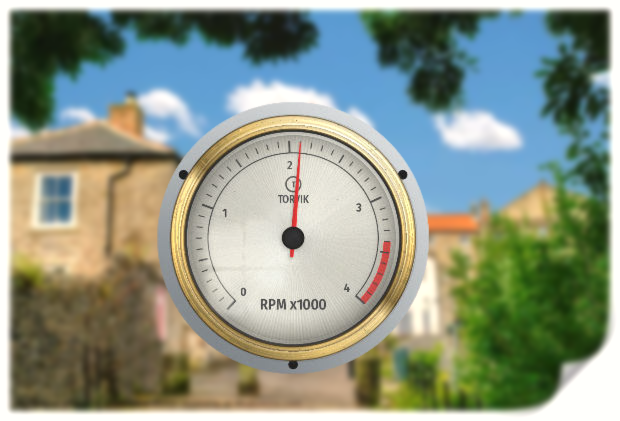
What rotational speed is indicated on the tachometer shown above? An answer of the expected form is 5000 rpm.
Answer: 2100 rpm
